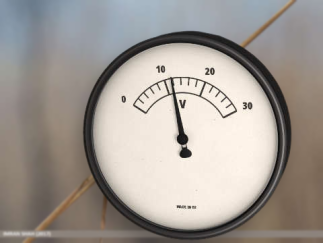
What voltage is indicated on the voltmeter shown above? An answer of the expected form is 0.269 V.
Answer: 12 V
